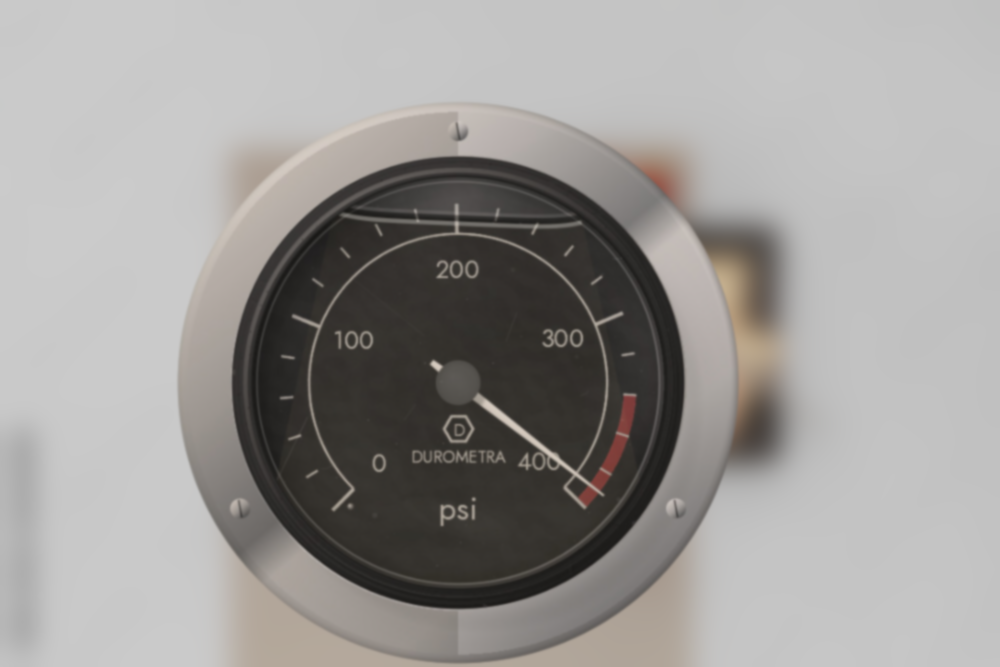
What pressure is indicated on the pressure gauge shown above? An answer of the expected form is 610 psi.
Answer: 390 psi
